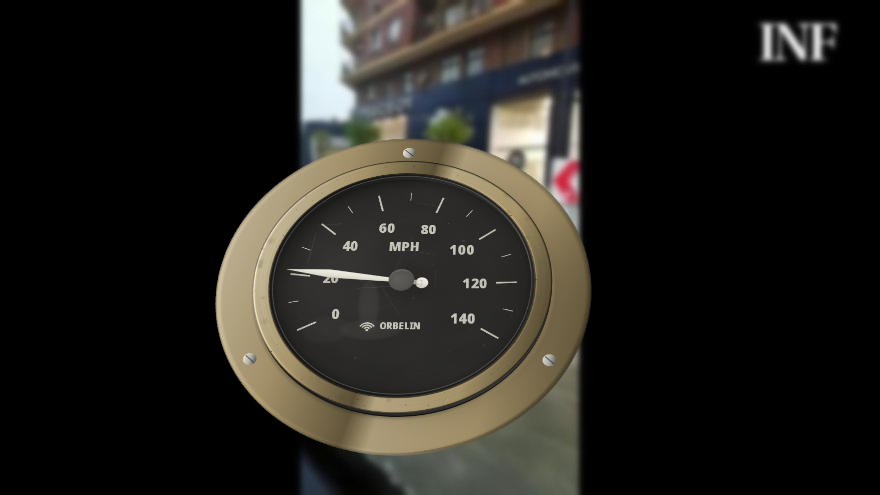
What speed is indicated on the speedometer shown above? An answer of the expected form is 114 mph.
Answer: 20 mph
